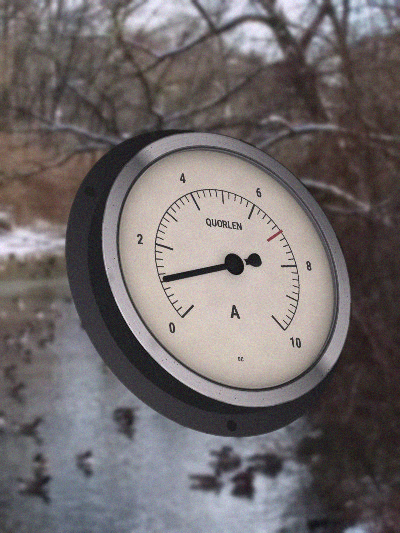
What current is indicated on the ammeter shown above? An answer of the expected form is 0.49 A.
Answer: 1 A
